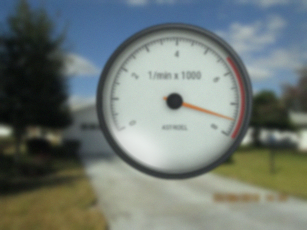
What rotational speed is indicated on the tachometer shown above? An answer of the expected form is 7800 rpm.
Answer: 7500 rpm
